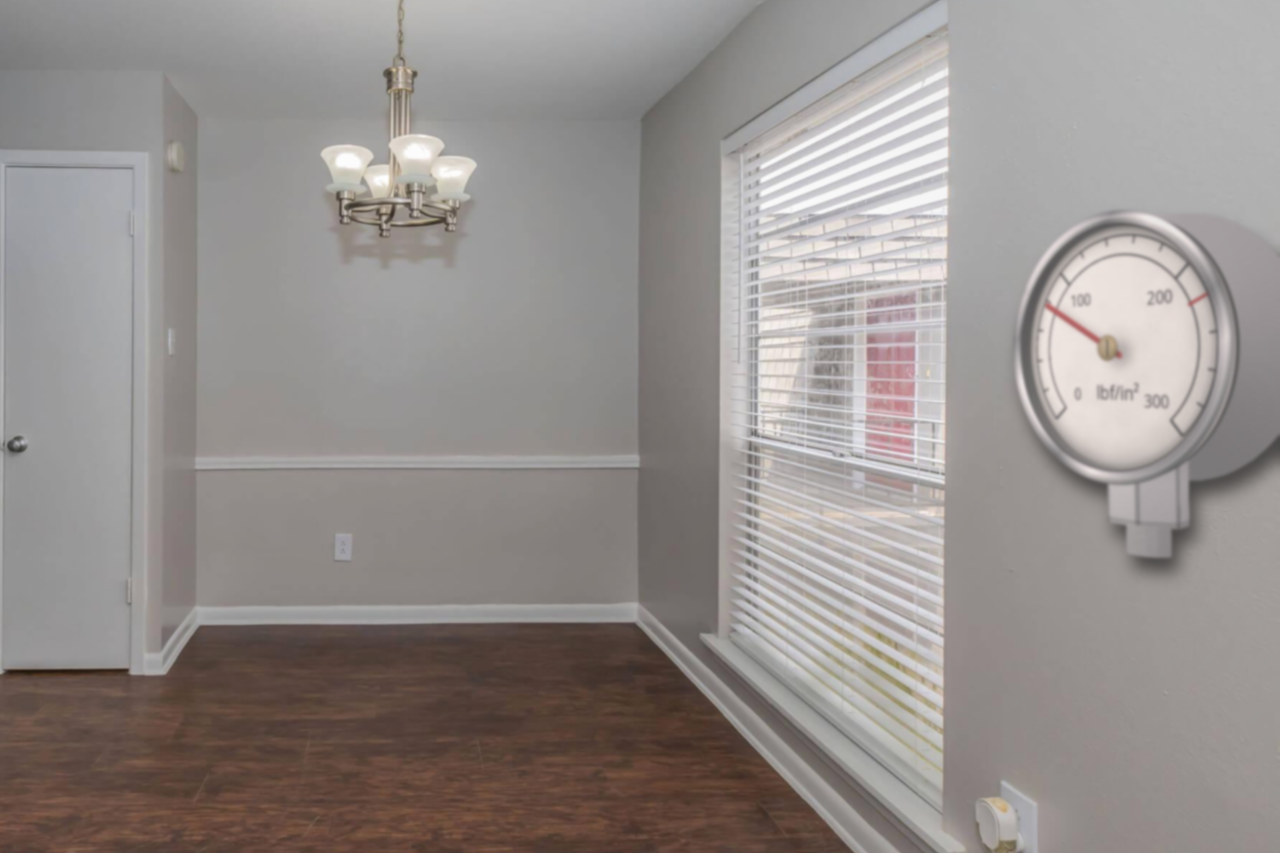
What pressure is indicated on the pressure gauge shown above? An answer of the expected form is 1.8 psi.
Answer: 80 psi
